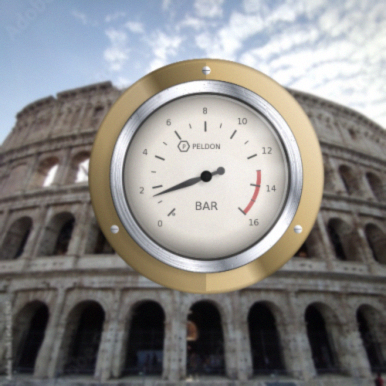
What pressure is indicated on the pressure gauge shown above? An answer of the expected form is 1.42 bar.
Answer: 1.5 bar
